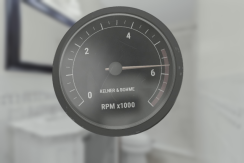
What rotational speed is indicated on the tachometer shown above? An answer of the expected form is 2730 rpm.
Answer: 5750 rpm
